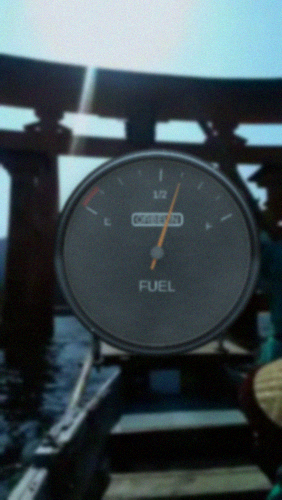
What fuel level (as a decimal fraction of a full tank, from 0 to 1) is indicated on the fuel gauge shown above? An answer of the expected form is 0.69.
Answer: 0.625
